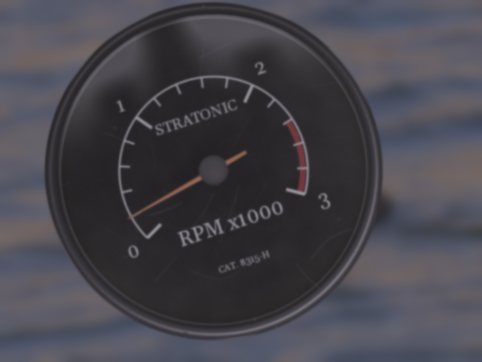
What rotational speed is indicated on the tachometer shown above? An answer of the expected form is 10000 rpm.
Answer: 200 rpm
